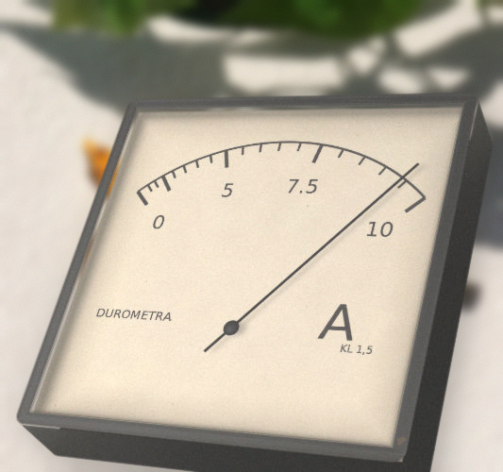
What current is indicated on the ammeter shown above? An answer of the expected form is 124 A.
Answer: 9.5 A
